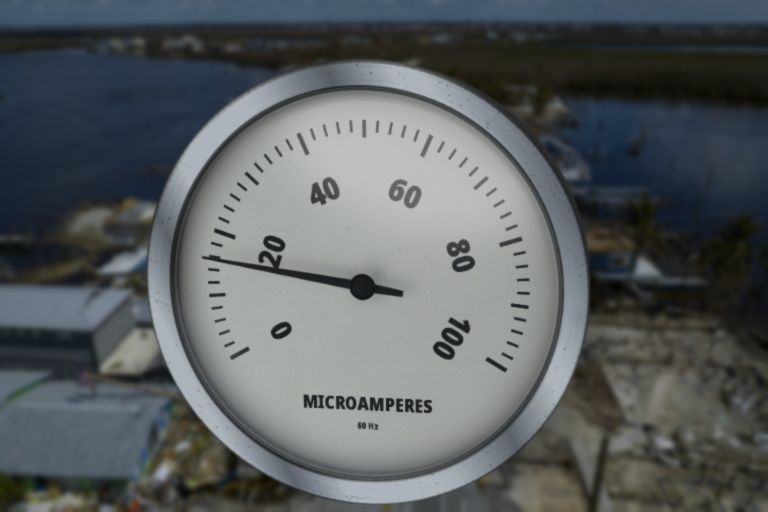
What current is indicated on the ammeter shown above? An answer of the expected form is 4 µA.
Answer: 16 µA
